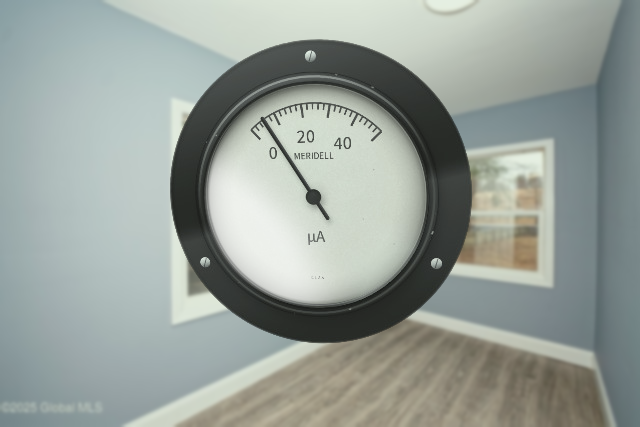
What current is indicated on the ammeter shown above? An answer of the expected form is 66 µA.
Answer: 6 µA
